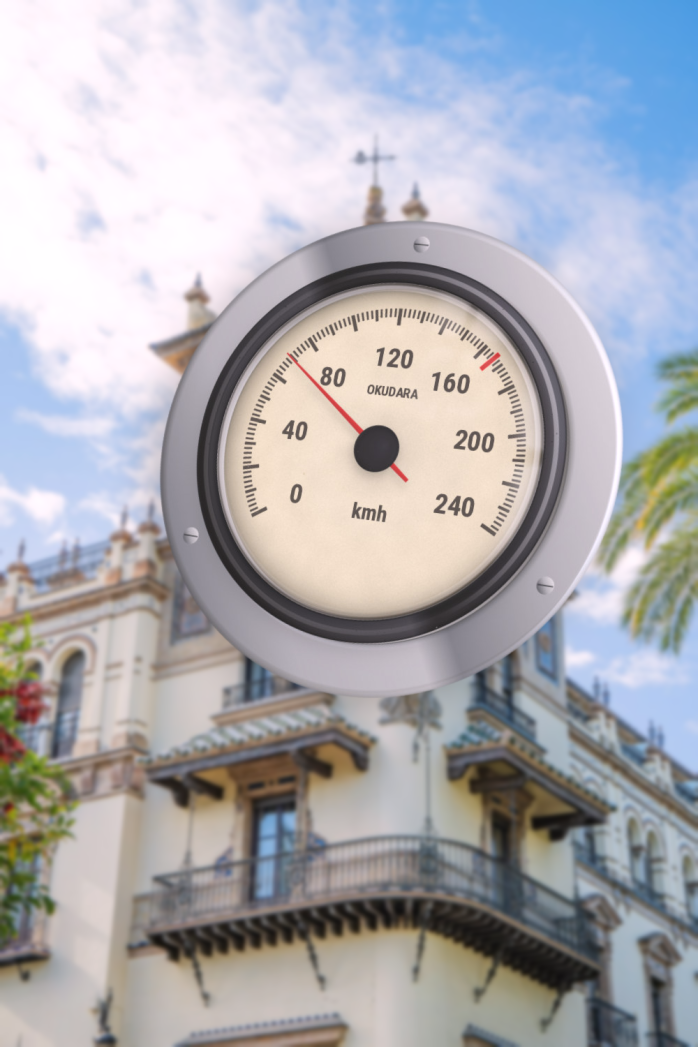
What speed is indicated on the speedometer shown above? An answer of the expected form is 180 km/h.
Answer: 70 km/h
